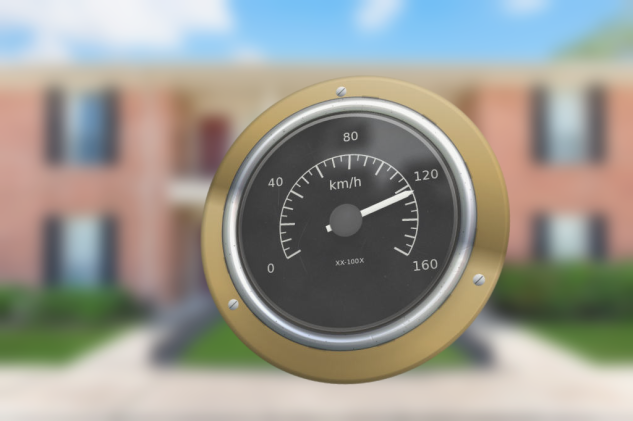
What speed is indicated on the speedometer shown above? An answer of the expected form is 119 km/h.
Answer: 125 km/h
